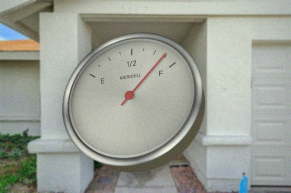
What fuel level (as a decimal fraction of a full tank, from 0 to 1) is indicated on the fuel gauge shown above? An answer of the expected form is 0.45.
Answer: 0.875
